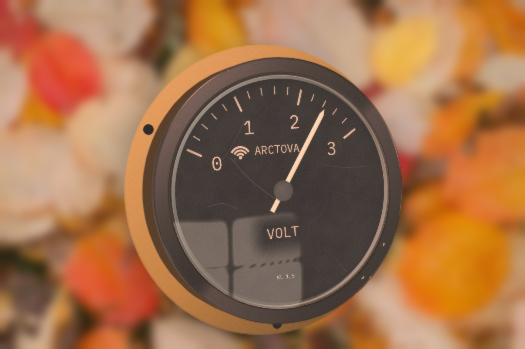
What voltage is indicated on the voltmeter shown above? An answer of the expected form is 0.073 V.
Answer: 2.4 V
